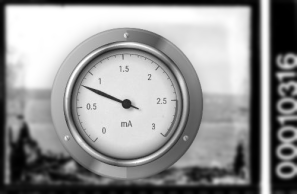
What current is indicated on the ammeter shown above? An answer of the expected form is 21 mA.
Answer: 0.8 mA
